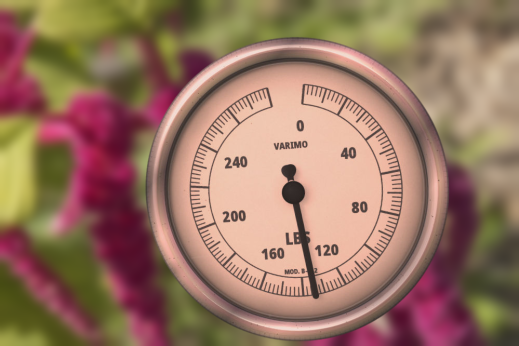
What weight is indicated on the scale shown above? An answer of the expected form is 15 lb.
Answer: 134 lb
